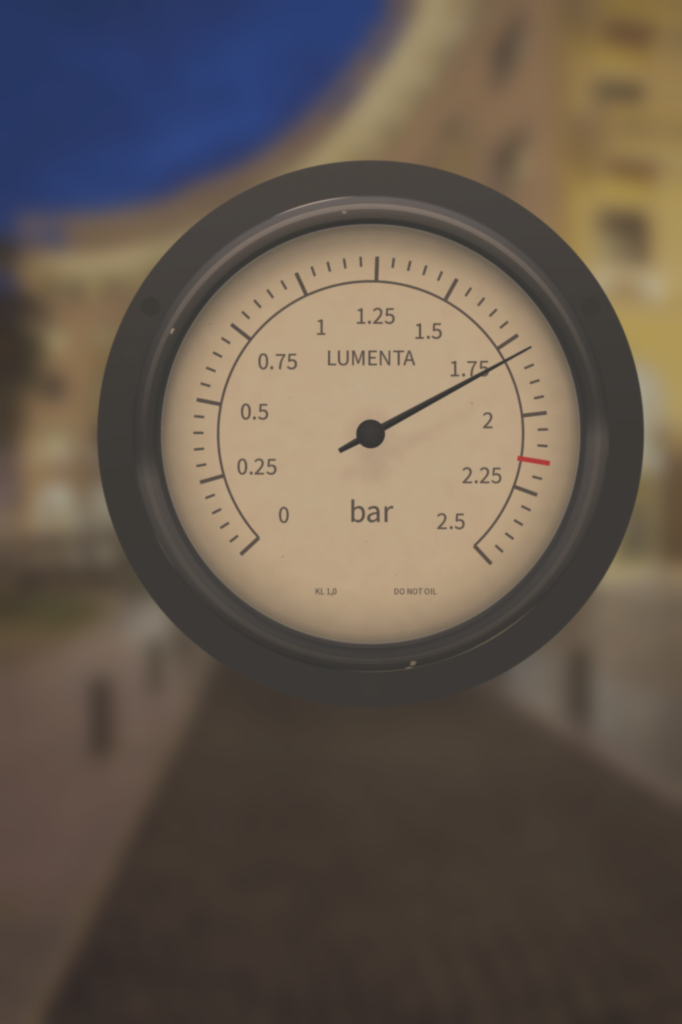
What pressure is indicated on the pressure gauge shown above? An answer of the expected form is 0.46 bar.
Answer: 1.8 bar
